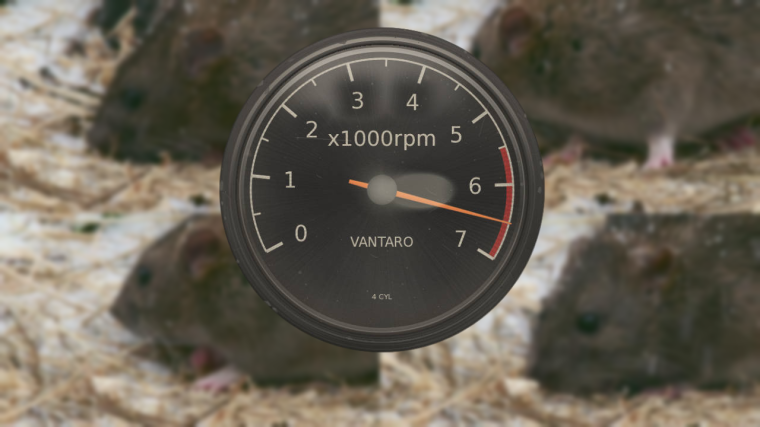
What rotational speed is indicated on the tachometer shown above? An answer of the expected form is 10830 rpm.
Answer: 6500 rpm
